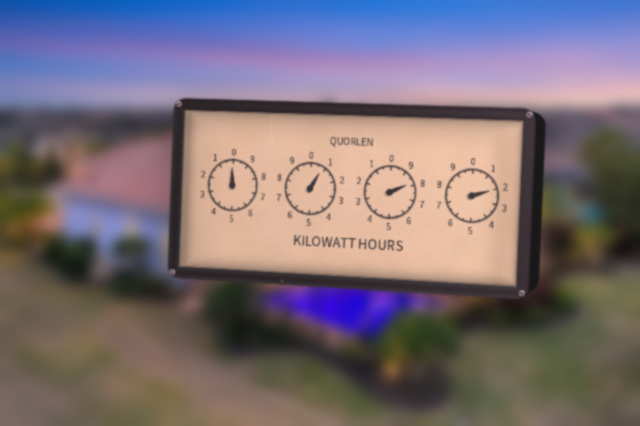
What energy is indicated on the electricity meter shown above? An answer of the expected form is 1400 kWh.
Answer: 82 kWh
